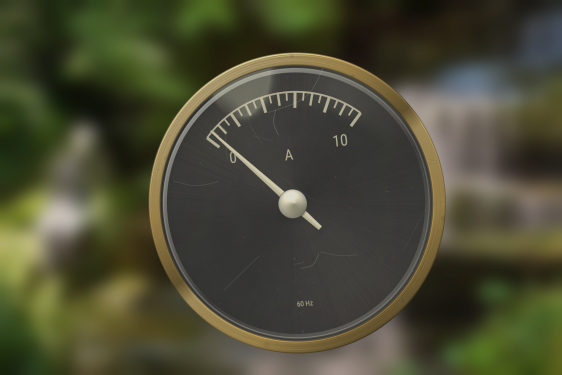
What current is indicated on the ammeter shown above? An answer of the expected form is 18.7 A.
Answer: 0.5 A
